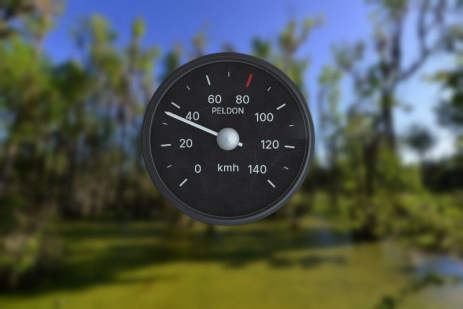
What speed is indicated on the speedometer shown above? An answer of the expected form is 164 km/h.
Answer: 35 km/h
